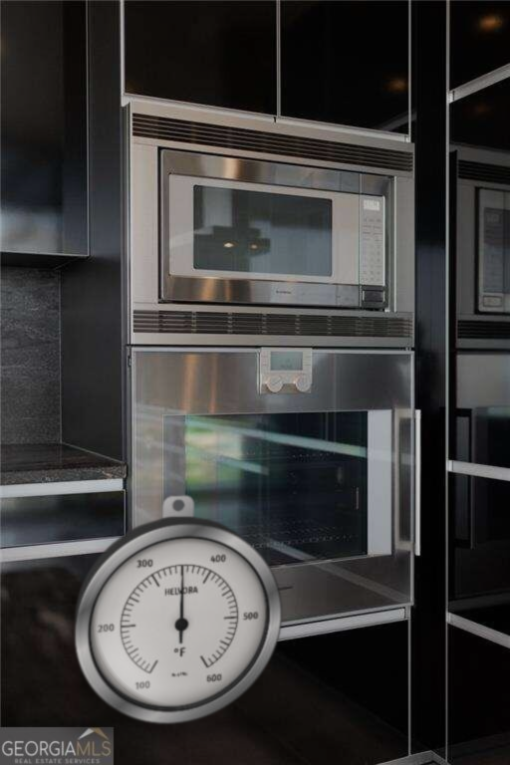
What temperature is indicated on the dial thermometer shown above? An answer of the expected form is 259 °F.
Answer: 350 °F
